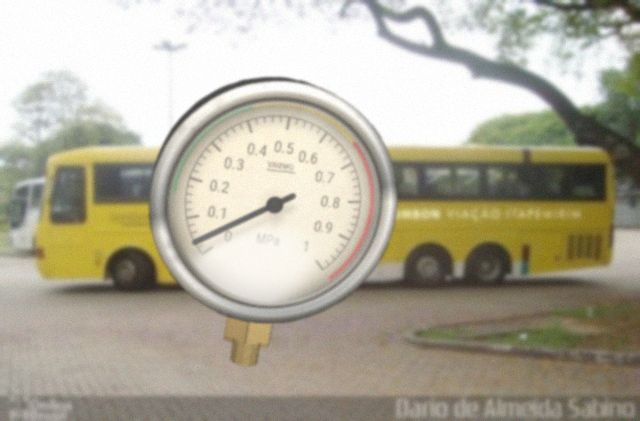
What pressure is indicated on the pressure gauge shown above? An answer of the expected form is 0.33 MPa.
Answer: 0.04 MPa
